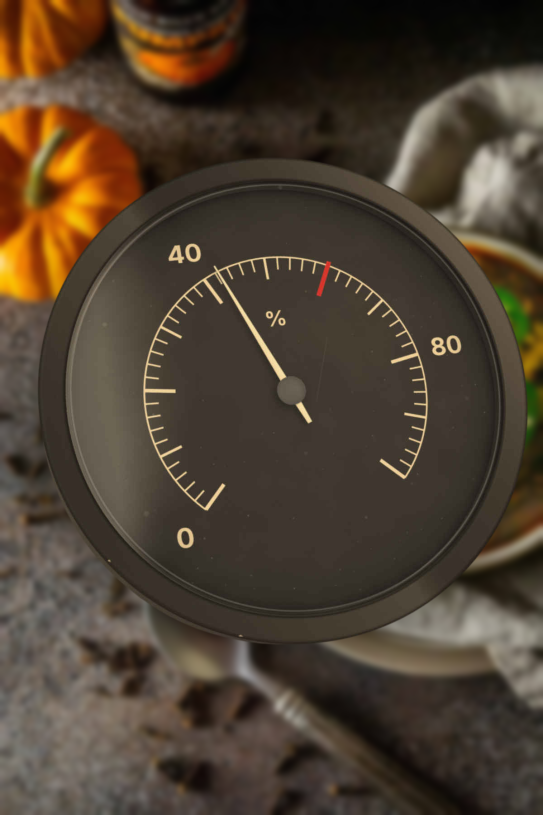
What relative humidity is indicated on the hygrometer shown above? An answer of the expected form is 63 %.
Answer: 42 %
